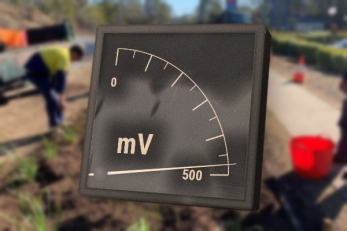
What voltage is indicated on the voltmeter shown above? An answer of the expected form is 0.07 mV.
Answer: 475 mV
